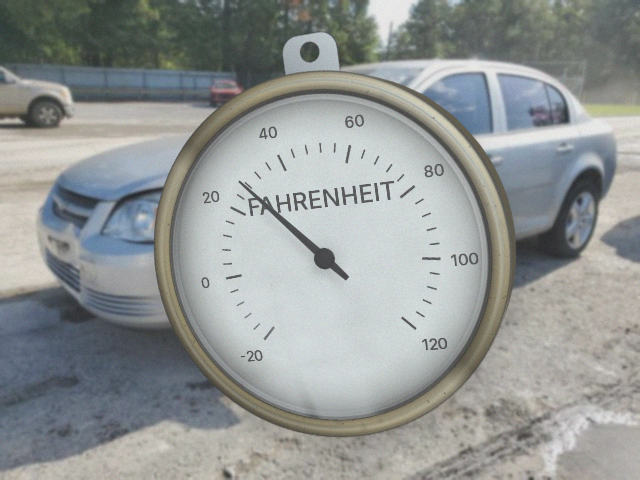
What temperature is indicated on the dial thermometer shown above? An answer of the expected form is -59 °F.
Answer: 28 °F
